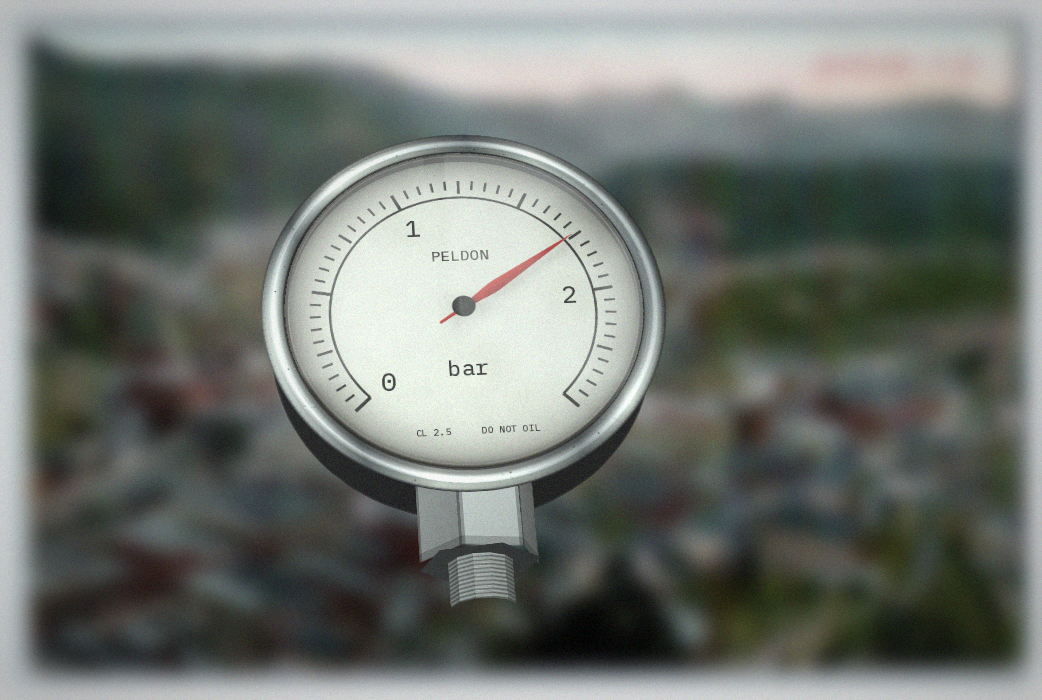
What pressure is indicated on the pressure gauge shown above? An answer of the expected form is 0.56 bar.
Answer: 1.75 bar
